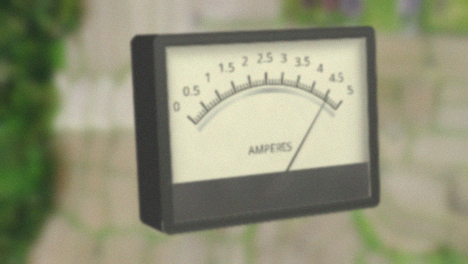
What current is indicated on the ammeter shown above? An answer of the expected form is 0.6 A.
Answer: 4.5 A
